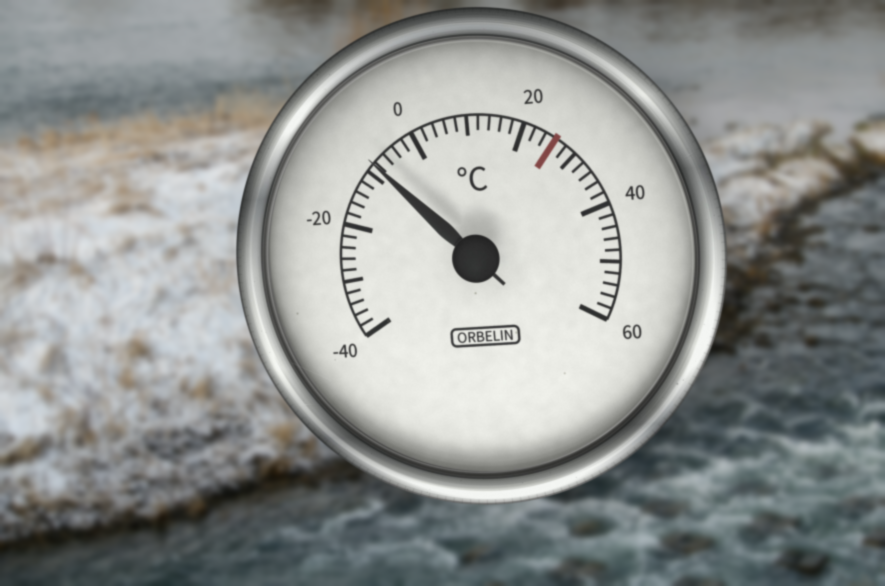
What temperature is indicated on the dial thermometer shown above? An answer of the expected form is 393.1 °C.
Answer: -8 °C
